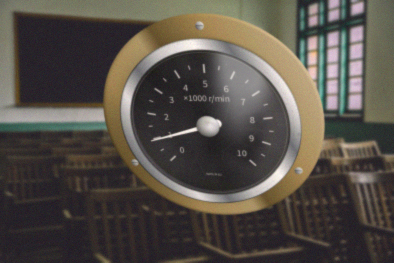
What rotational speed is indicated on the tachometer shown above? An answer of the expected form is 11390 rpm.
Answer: 1000 rpm
